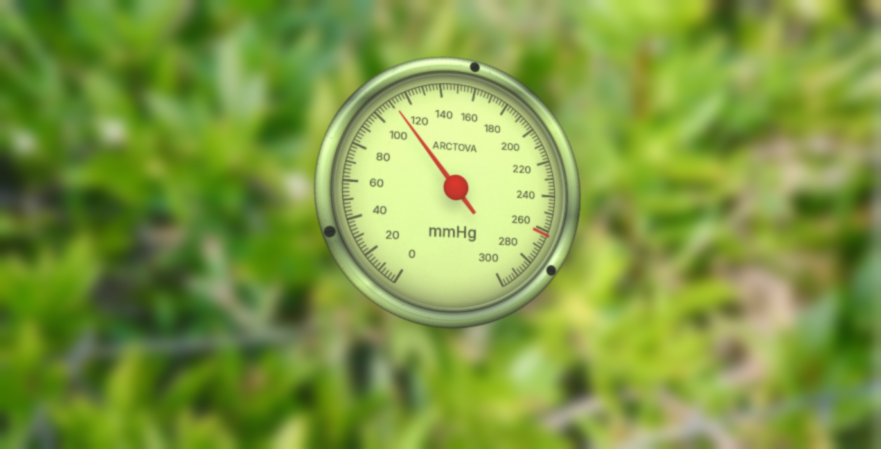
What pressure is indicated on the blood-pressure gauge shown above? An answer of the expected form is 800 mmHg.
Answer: 110 mmHg
